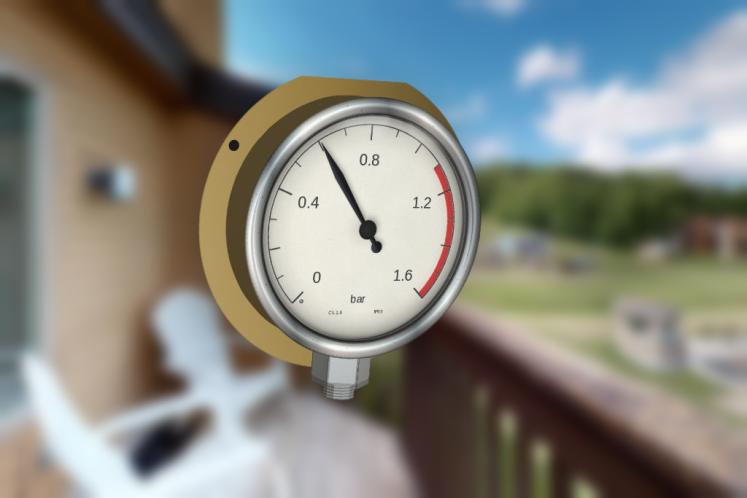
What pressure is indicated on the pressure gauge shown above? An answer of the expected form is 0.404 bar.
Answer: 0.6 bar
